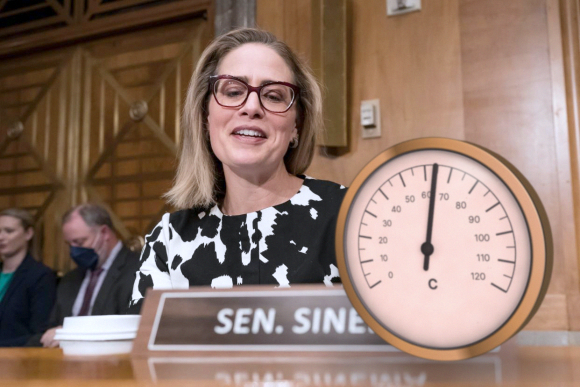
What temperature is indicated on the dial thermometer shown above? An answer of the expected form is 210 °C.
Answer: 65 °C
